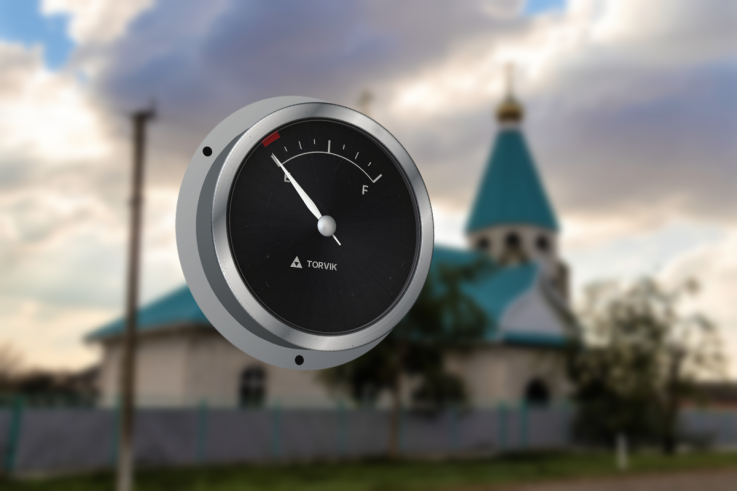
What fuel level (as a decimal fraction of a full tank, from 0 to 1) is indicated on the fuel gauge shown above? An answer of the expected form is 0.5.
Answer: 0
